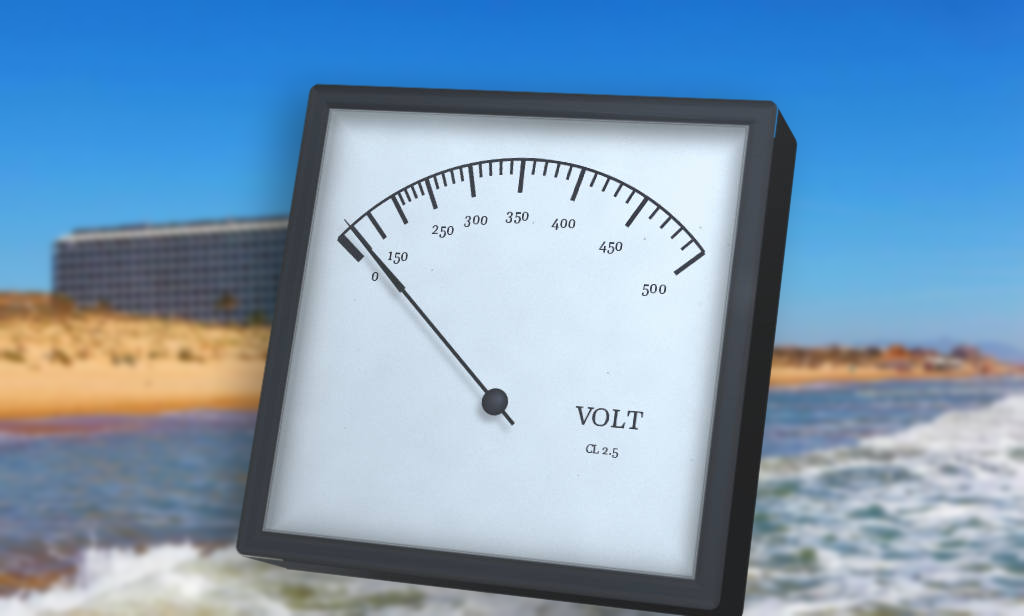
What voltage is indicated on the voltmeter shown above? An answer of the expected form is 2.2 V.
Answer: 100 V
